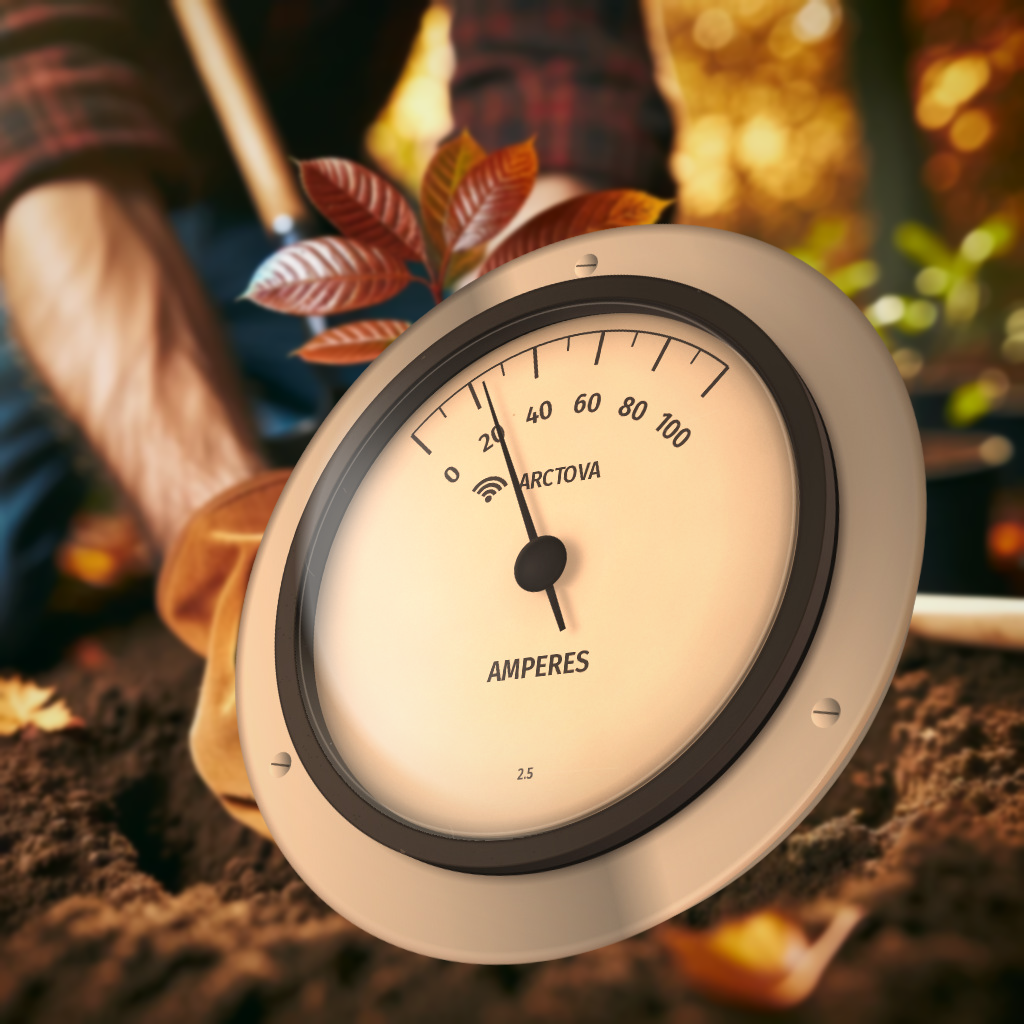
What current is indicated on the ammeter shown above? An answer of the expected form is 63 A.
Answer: 25 A
